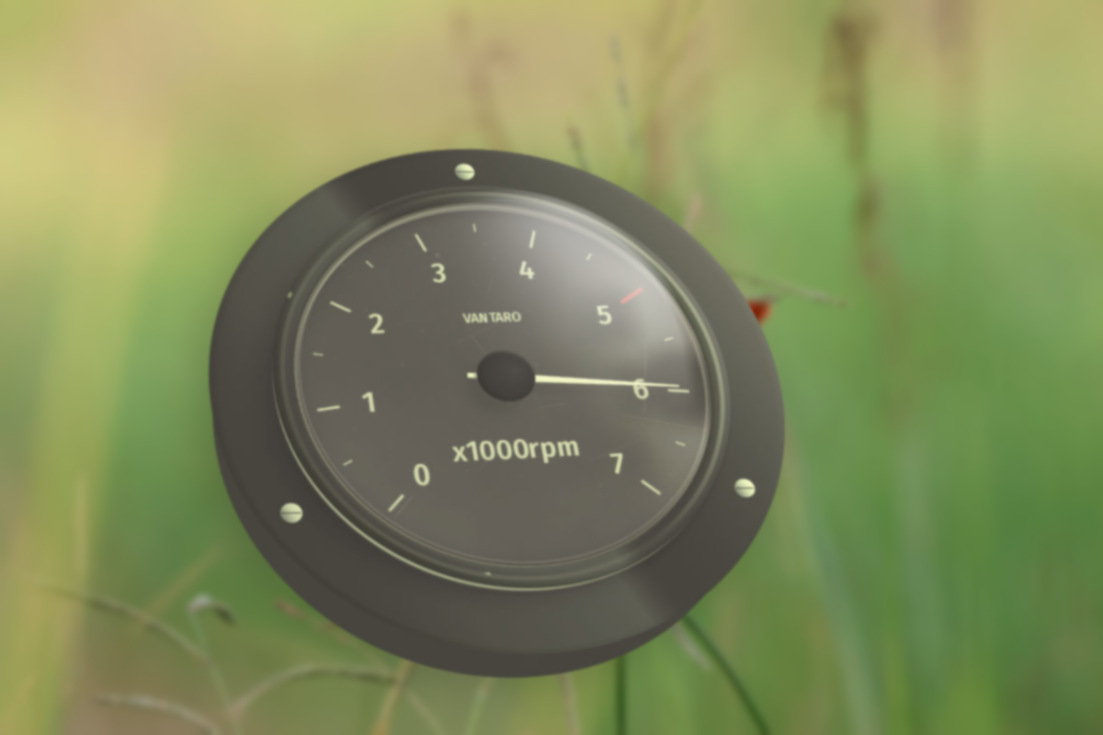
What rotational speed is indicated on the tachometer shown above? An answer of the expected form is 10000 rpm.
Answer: 6000 rpm
